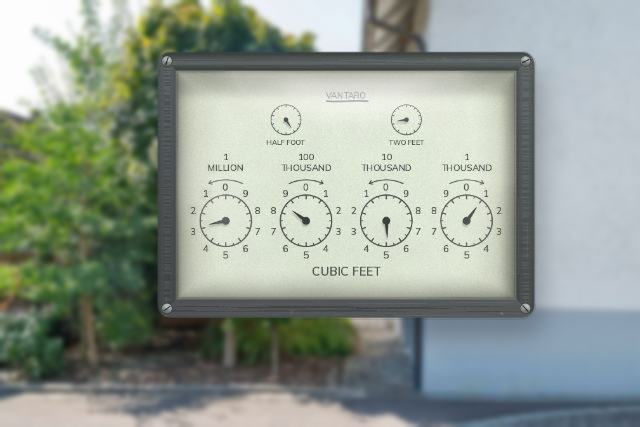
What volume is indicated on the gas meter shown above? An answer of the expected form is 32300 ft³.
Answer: 285100 ft³
